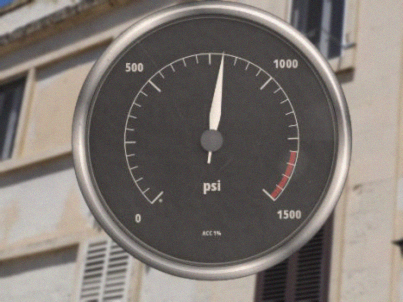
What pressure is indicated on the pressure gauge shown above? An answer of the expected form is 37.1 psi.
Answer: 800 psi
